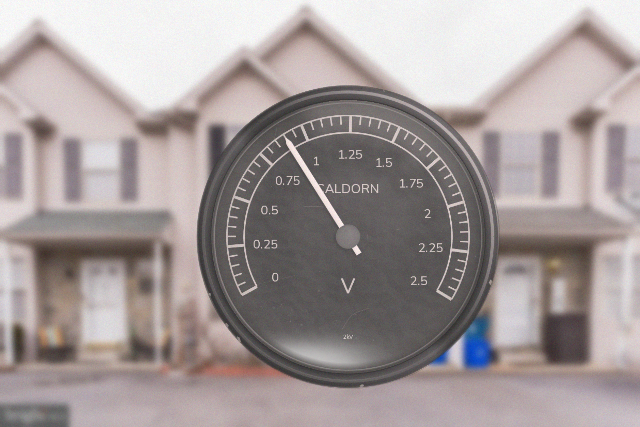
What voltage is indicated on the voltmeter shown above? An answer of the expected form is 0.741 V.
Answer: 0.9 V
